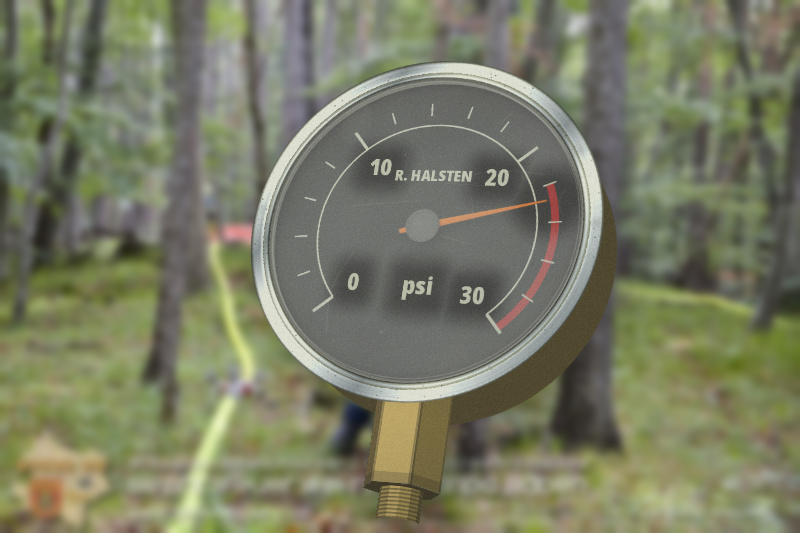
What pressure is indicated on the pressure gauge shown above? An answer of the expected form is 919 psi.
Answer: 23 psi
